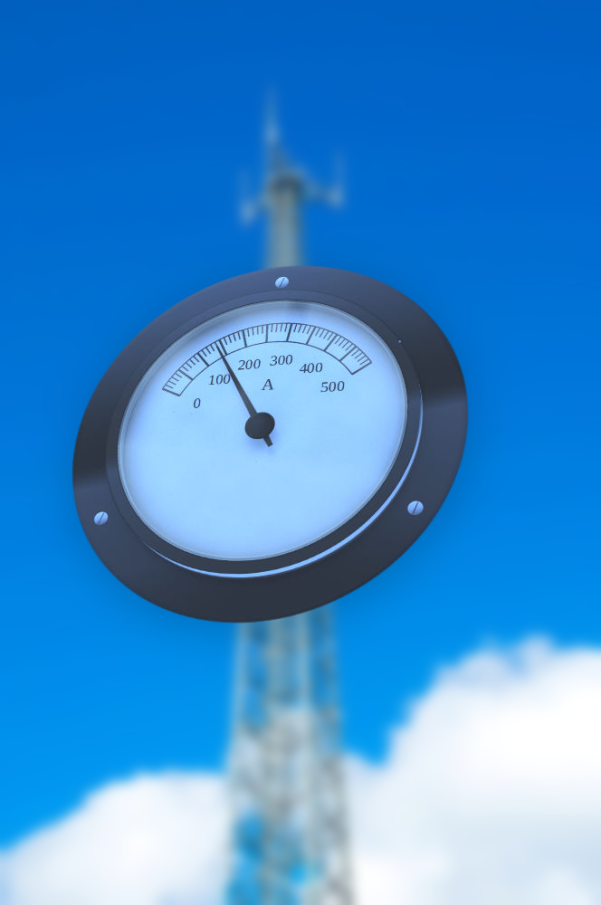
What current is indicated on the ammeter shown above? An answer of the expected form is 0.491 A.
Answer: 140 A
